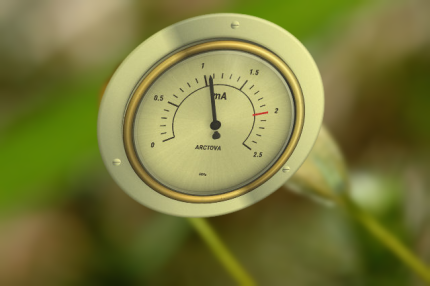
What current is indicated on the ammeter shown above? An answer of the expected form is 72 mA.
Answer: 1.05 mA
